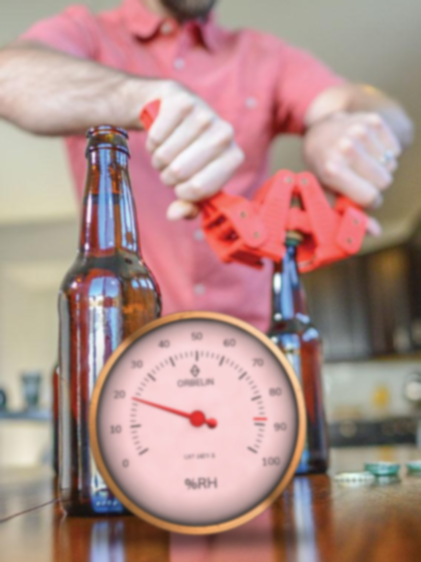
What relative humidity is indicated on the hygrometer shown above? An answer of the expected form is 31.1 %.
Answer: 20 %
